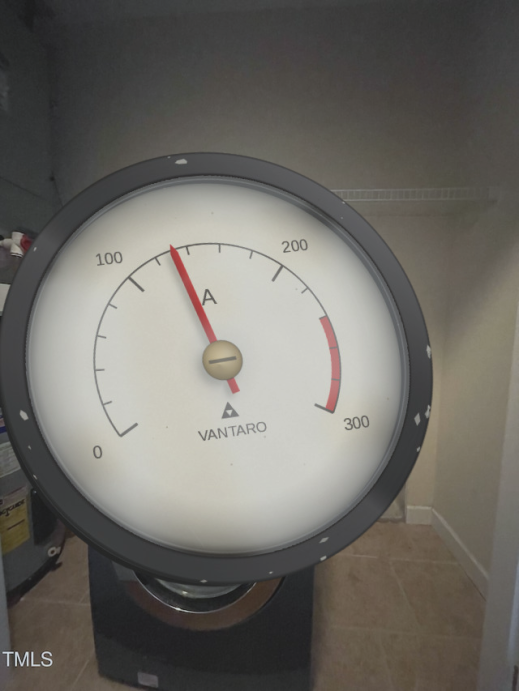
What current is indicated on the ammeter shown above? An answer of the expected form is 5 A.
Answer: 130 A
